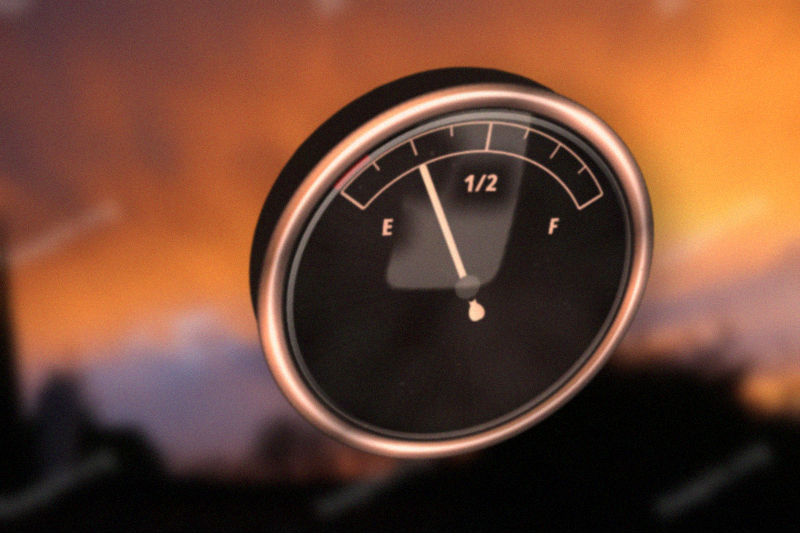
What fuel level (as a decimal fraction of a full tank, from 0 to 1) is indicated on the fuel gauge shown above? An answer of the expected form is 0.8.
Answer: 0.25
